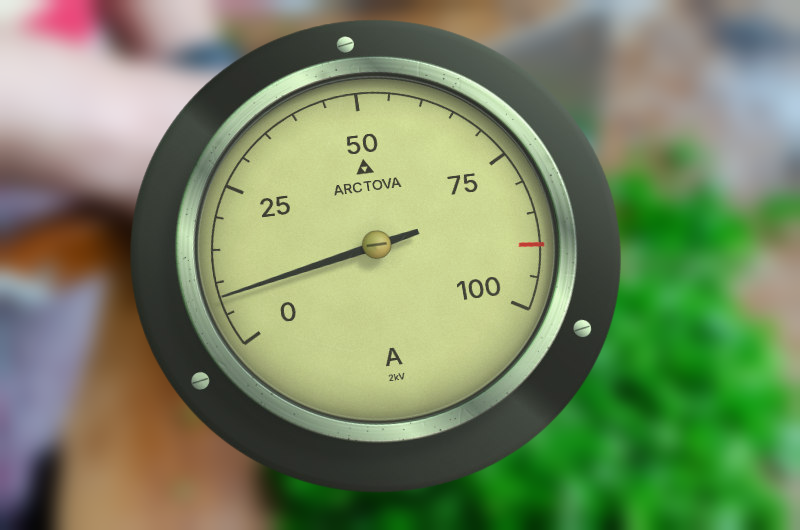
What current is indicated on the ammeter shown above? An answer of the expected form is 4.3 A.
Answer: 7.5 A
